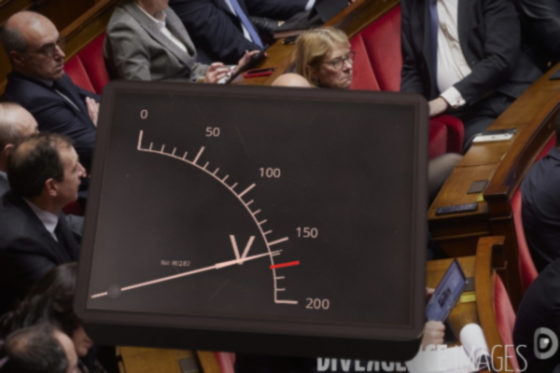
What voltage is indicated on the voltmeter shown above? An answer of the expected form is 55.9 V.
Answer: 160 V
